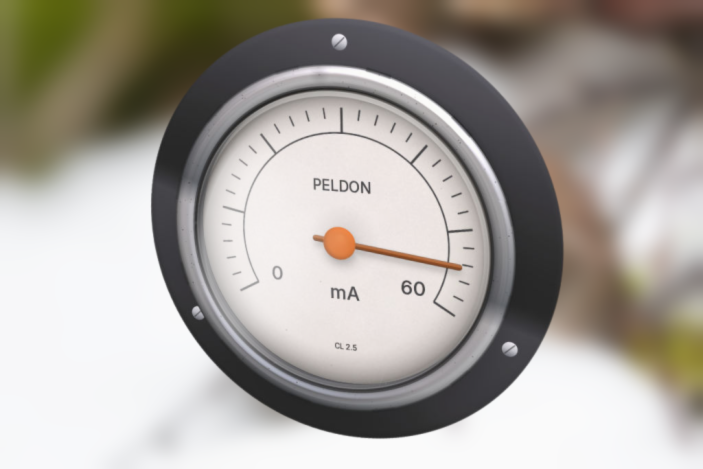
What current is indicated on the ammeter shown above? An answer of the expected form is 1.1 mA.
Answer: 54 mA
